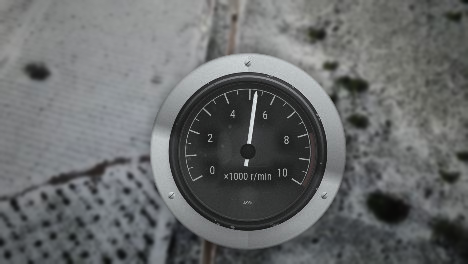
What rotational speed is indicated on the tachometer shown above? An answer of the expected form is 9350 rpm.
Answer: 5250 rpm
